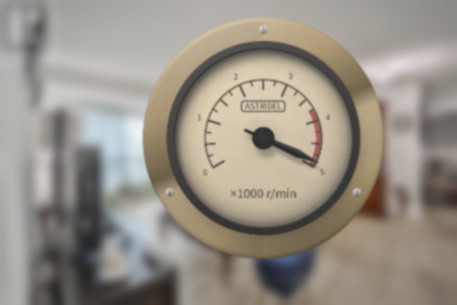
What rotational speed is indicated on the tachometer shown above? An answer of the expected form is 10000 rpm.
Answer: 4875 rpm
